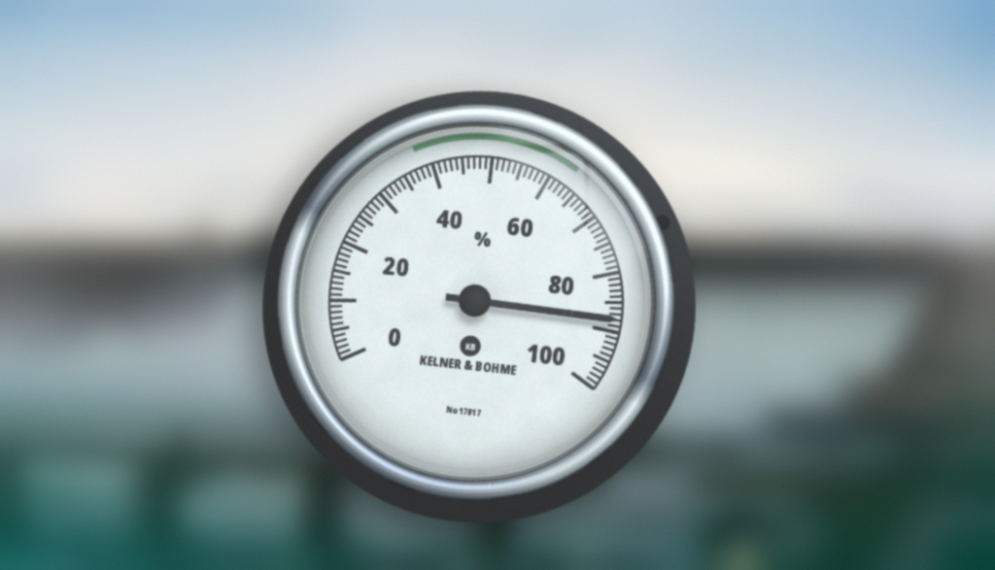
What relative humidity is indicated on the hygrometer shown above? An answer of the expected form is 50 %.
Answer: 88 %
